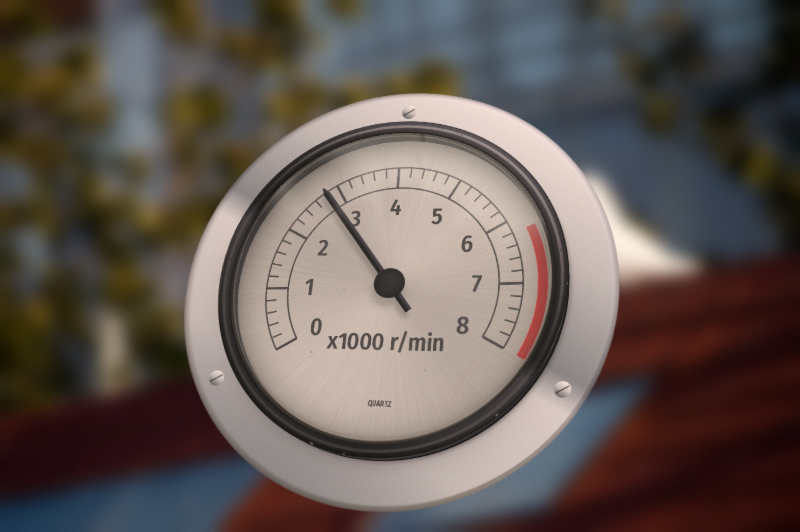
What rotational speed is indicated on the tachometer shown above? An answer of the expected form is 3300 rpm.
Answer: 2800 rpm
